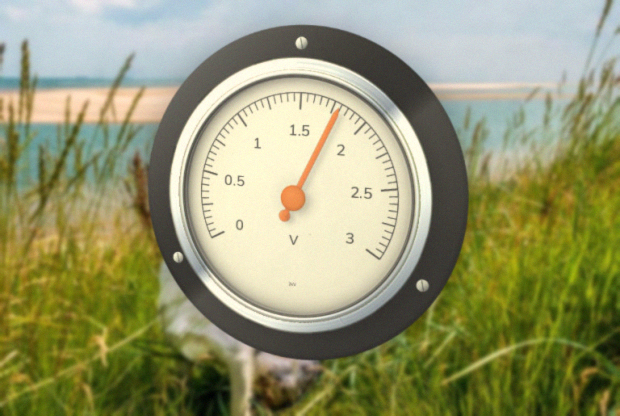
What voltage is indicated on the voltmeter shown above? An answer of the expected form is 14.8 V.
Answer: 1.8 V
